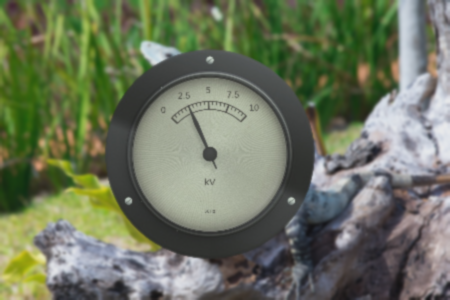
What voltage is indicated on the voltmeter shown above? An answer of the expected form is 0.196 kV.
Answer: 2.5 kV
